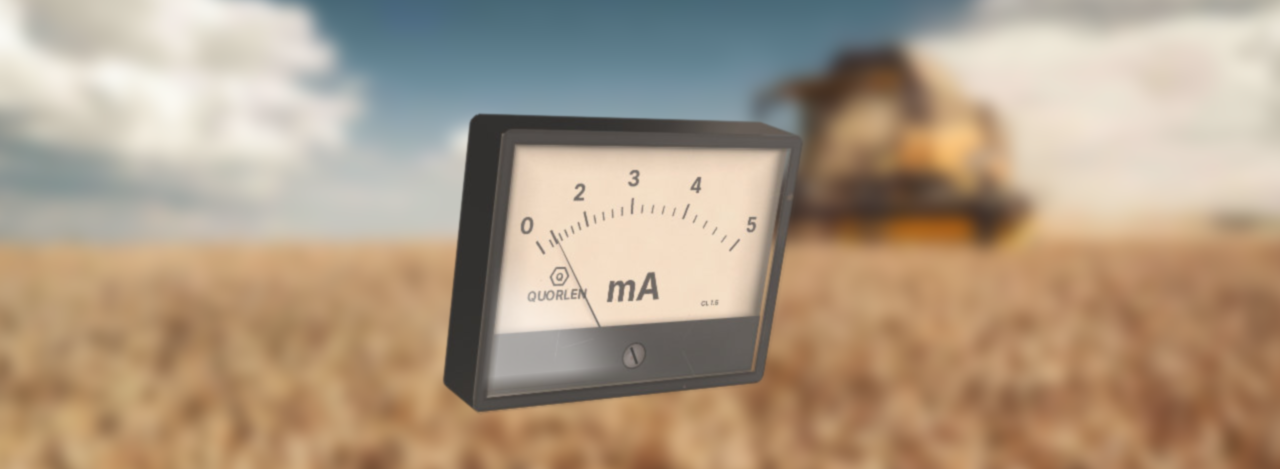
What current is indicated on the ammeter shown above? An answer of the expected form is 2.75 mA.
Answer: 1 mA
